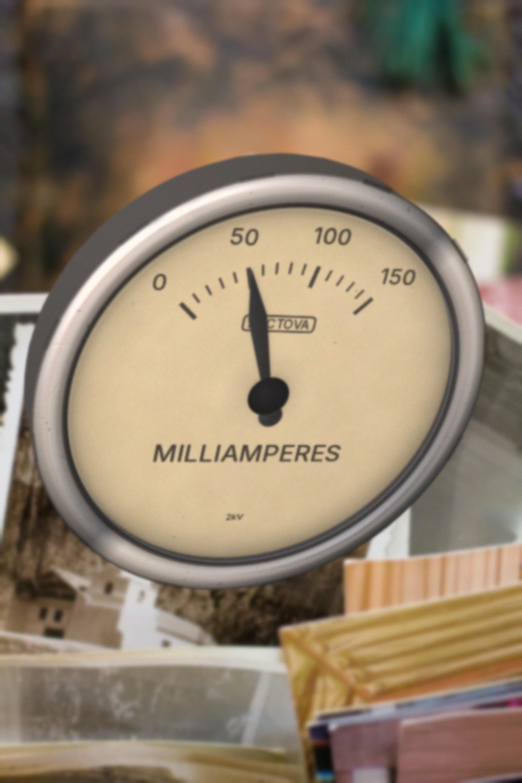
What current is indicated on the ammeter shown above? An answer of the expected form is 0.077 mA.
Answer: 50 mA
